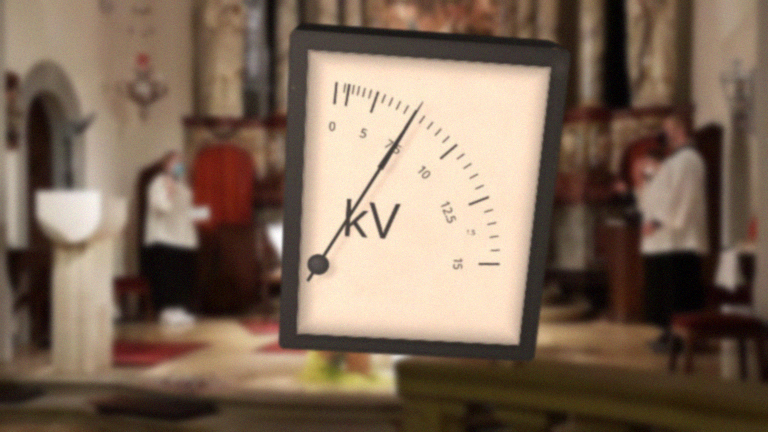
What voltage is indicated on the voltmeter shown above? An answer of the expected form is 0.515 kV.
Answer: 7.5 kV
